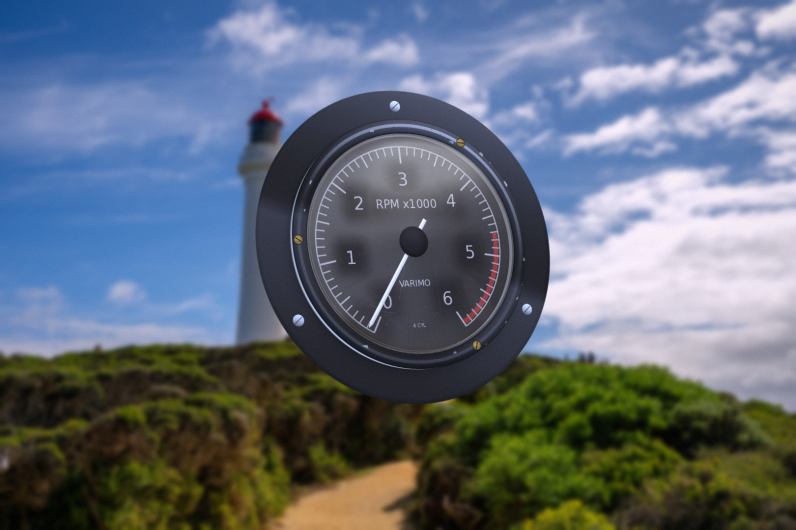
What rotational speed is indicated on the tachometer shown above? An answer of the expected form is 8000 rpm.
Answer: 100 rpm
